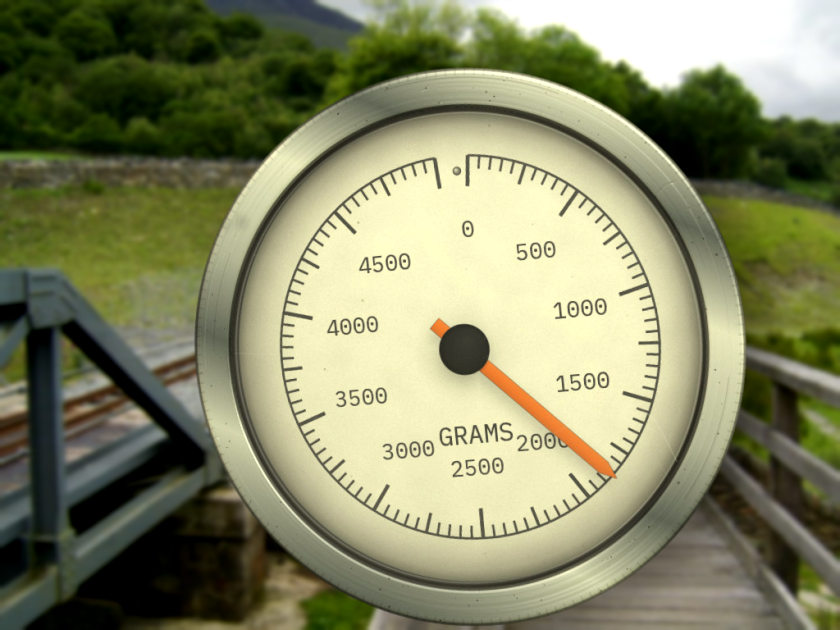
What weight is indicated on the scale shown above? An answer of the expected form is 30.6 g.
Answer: 1850 g
